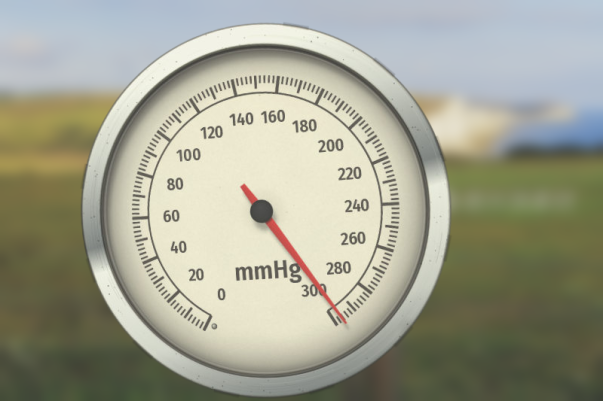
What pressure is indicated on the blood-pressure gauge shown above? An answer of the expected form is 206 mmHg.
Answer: 296 mmHg
